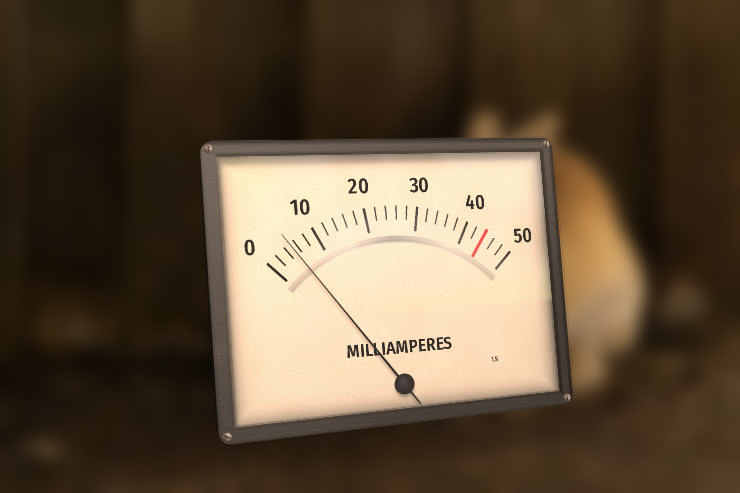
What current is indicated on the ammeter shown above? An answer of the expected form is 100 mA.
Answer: 5 mA
